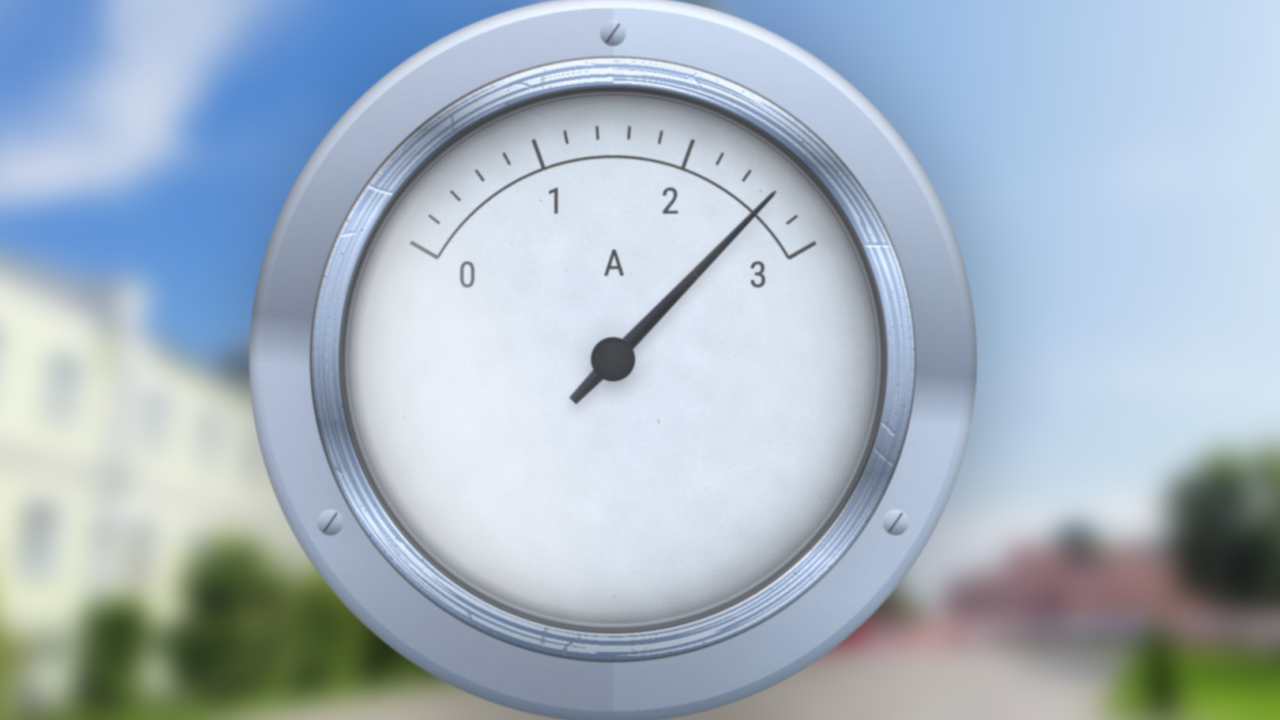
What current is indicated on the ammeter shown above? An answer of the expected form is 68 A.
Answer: 2.6 A
